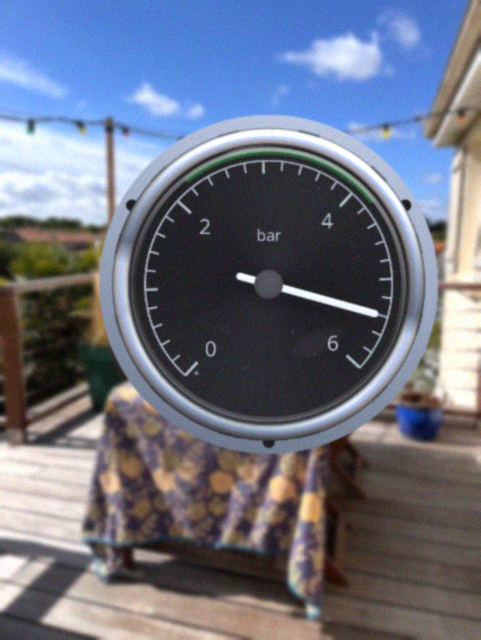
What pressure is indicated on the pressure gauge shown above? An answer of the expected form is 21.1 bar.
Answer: 5.4 bar
